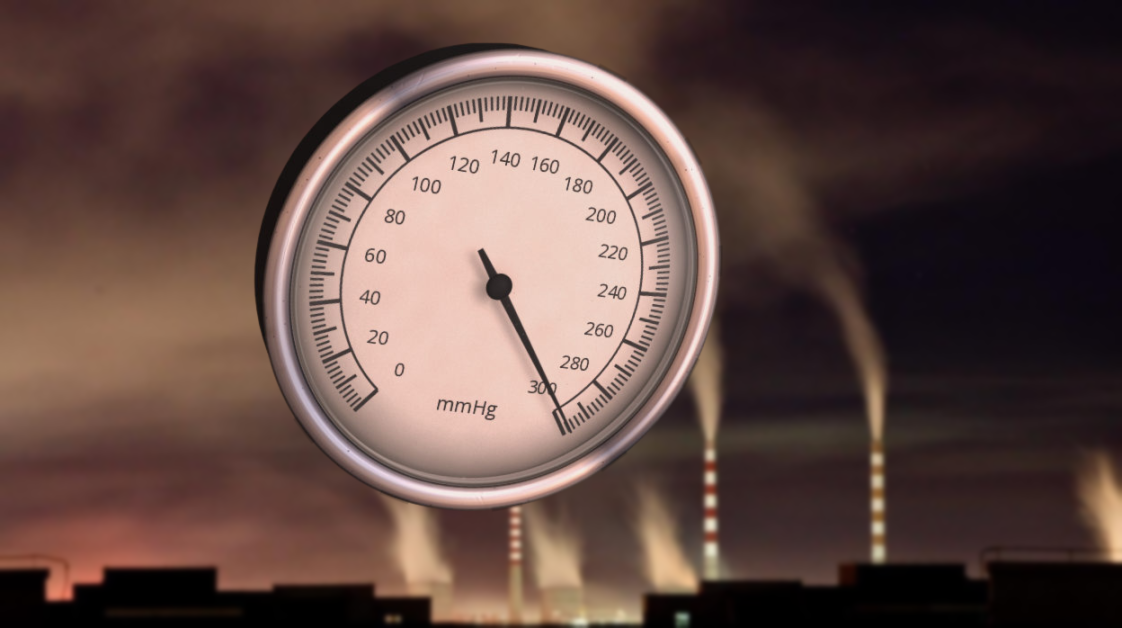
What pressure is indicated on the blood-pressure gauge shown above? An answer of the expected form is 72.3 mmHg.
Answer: 298 mmHg
